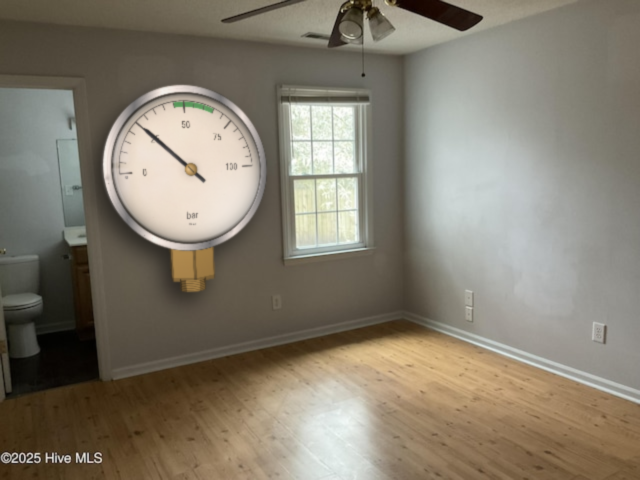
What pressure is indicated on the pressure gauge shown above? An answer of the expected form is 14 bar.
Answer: 25 bar
